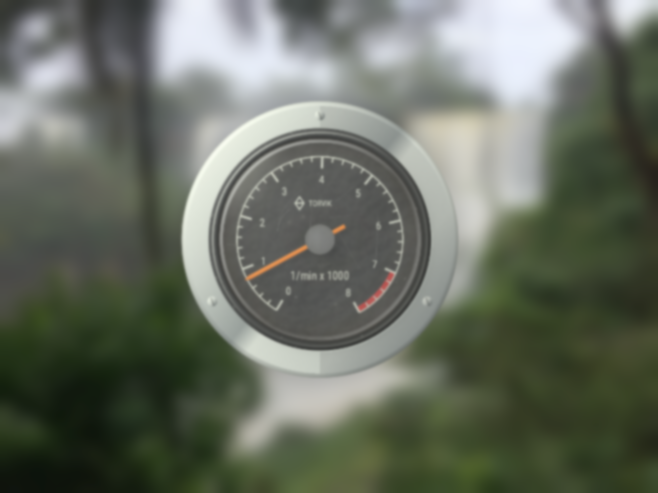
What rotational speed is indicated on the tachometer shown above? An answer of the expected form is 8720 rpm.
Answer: 800 rpm
